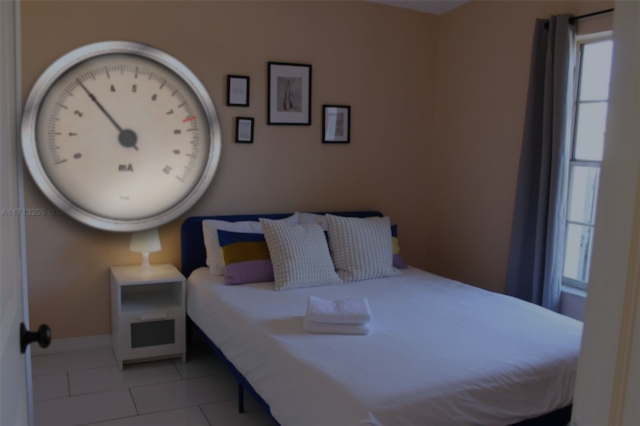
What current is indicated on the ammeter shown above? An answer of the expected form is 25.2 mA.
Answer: 3 mA
